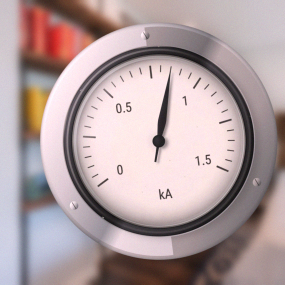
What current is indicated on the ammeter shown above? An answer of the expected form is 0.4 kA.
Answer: 0.85 kA
